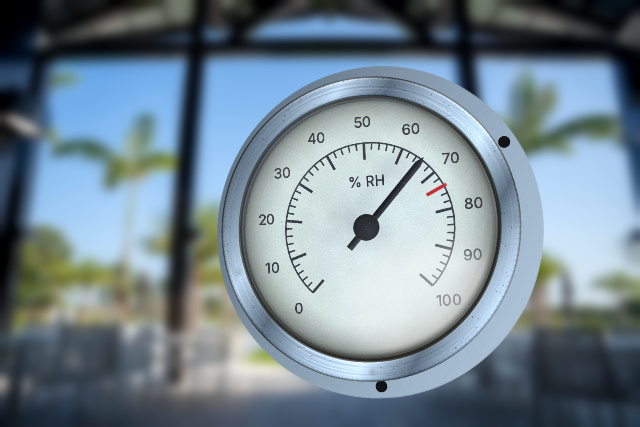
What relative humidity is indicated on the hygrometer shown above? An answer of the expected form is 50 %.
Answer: 66 %
